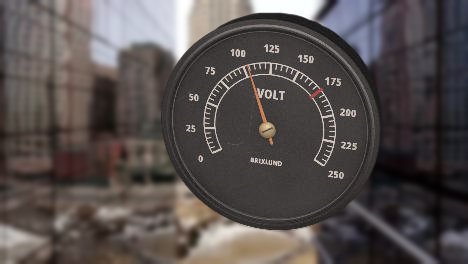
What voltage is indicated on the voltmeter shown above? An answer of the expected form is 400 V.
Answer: 105 V
